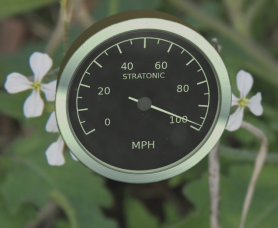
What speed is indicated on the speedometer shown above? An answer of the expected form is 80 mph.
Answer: 97.5 mph
